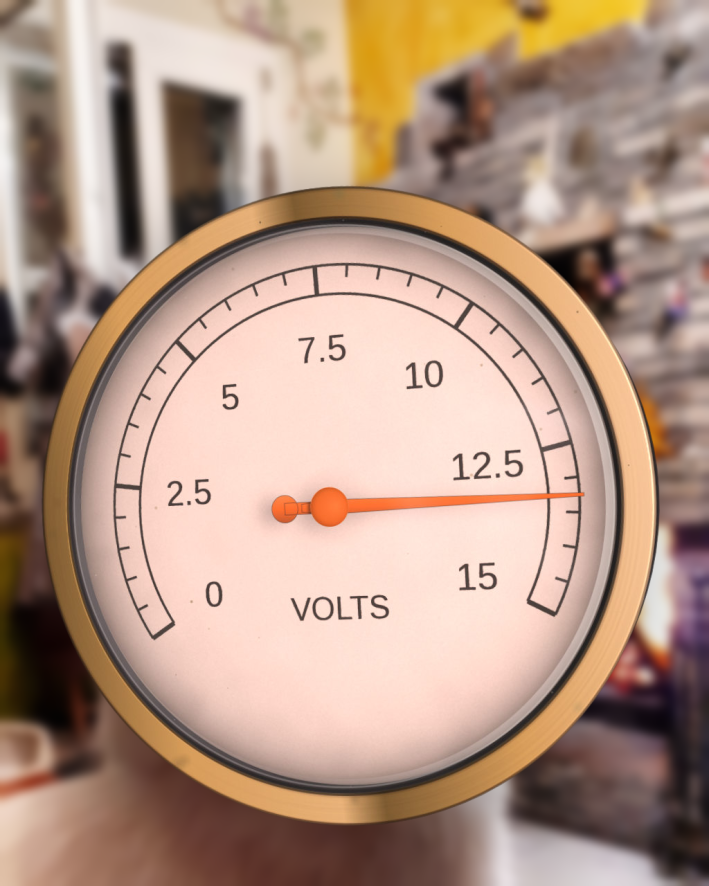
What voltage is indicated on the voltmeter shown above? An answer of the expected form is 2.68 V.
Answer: 13.25 V
